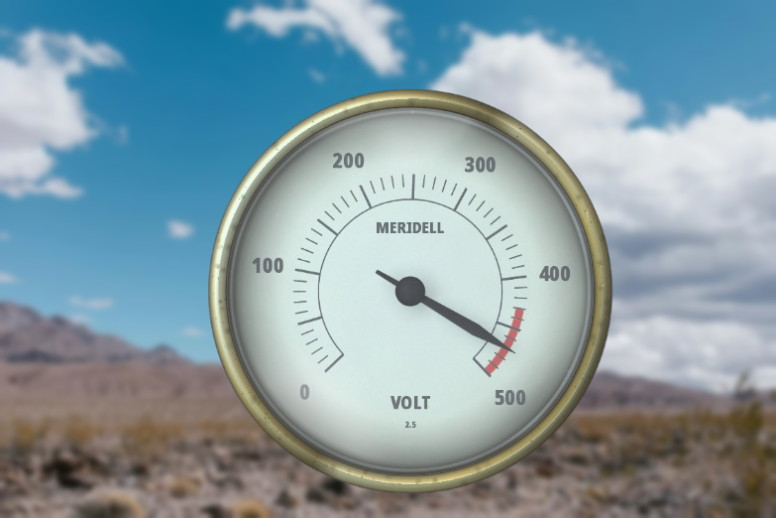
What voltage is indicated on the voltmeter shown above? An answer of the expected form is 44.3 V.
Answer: 470 V
